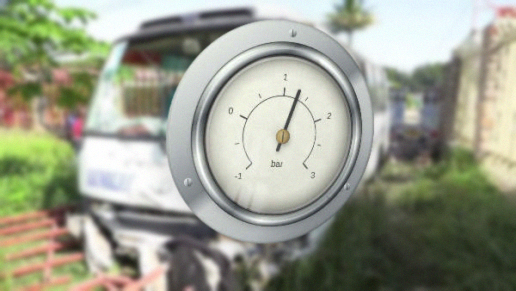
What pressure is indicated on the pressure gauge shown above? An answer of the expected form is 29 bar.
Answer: 1.25 bar
